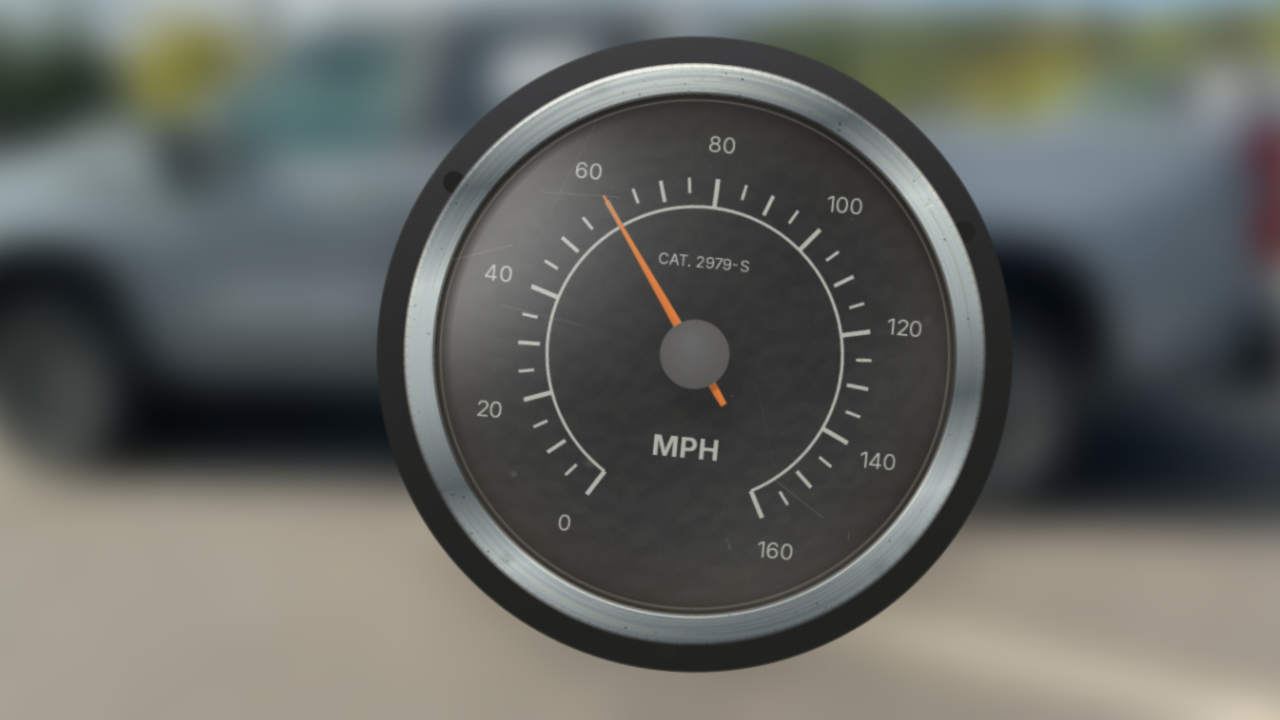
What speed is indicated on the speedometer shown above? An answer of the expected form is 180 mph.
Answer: 60 mph
